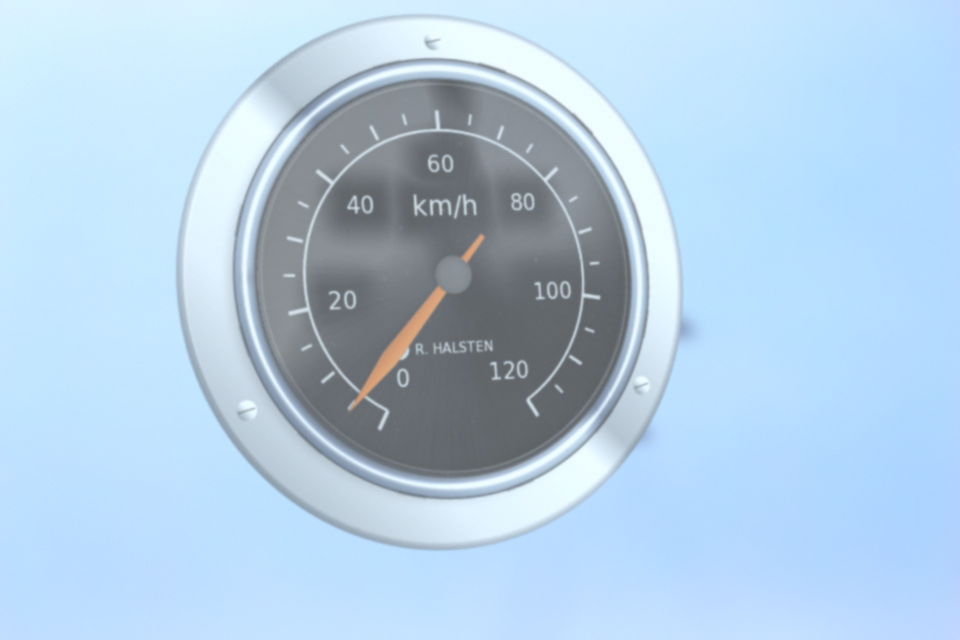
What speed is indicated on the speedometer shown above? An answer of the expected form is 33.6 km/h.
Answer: 5 km/h
